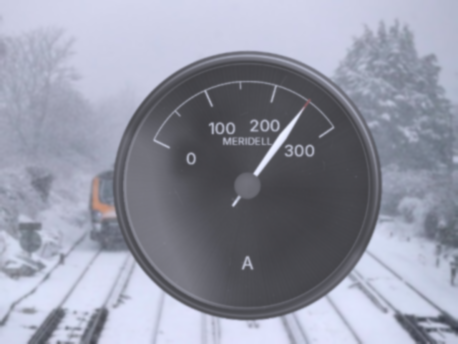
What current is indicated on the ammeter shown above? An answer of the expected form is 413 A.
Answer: 250 A
